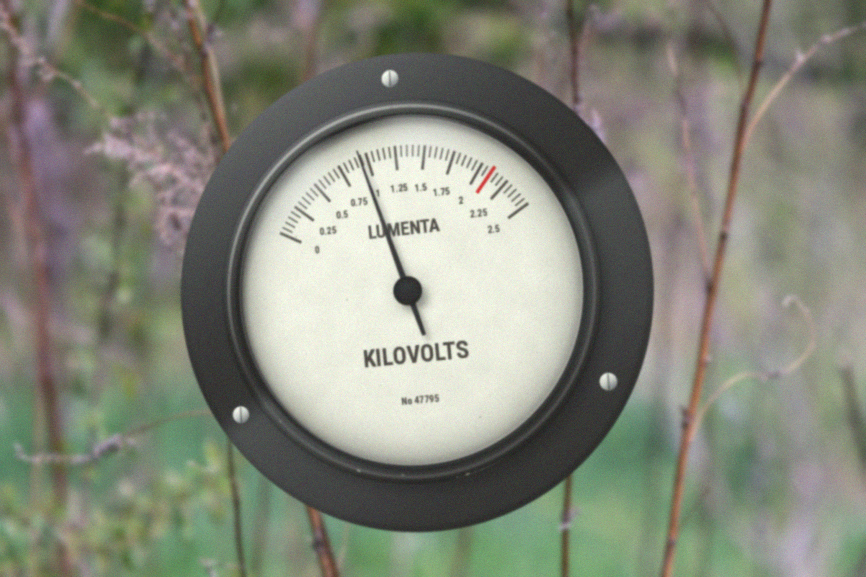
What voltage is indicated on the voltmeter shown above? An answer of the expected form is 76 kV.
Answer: 0.95 kV
